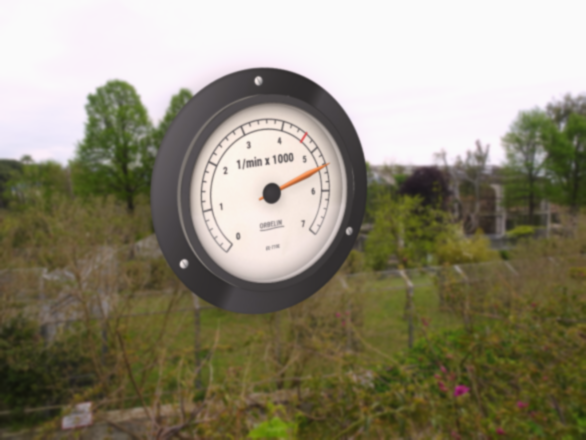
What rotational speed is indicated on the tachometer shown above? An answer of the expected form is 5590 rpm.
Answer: 5400 rpm
